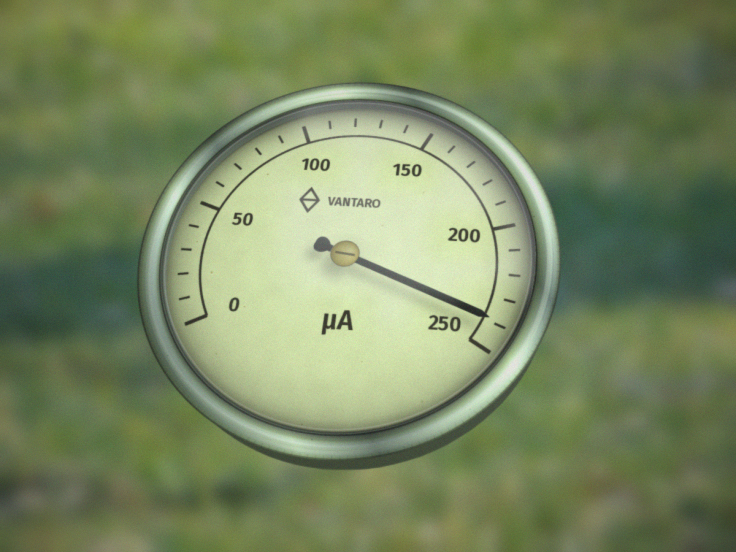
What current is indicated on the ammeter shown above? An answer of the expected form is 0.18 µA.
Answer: 240 µA
